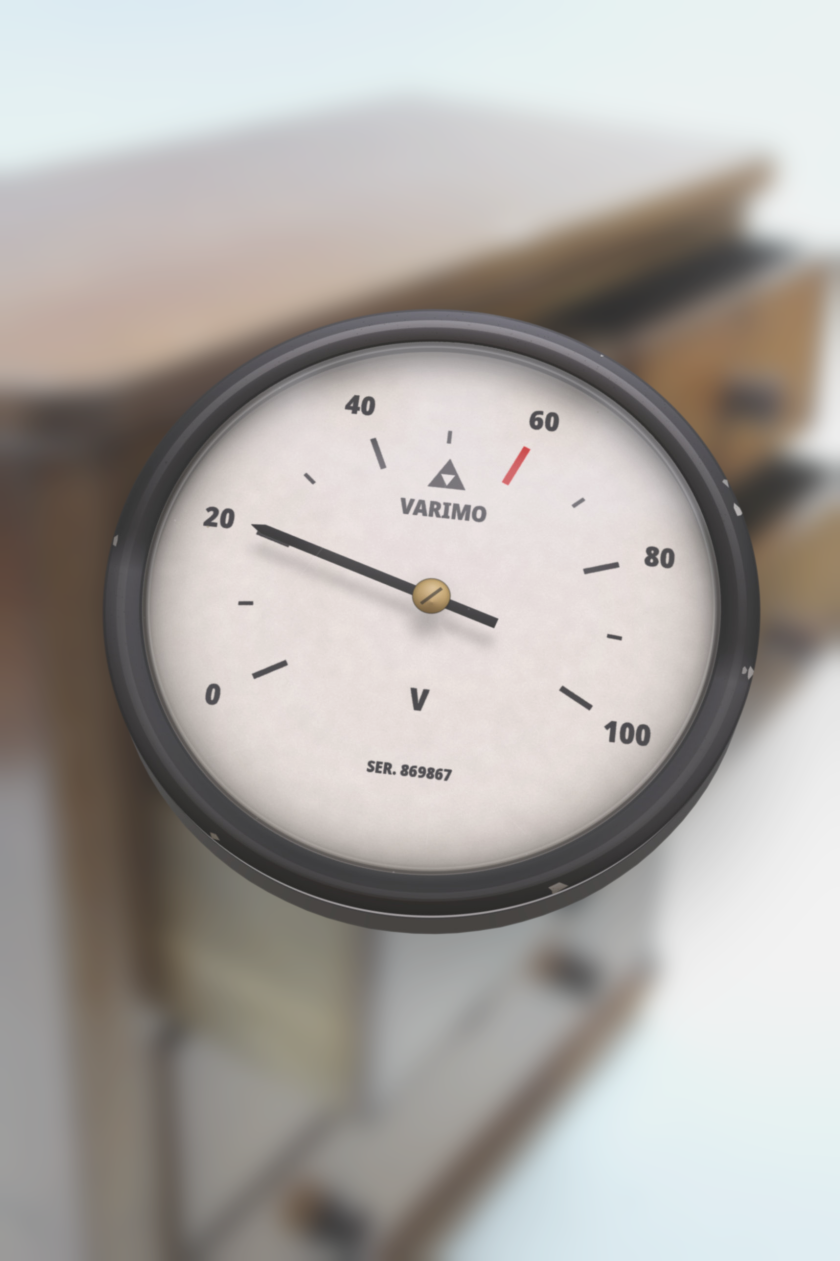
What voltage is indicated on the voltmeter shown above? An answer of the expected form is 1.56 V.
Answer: 20 V
